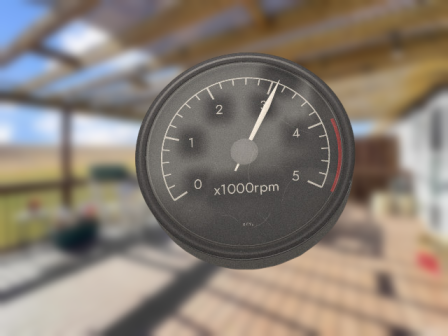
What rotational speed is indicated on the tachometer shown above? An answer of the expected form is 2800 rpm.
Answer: 3100 rpm
